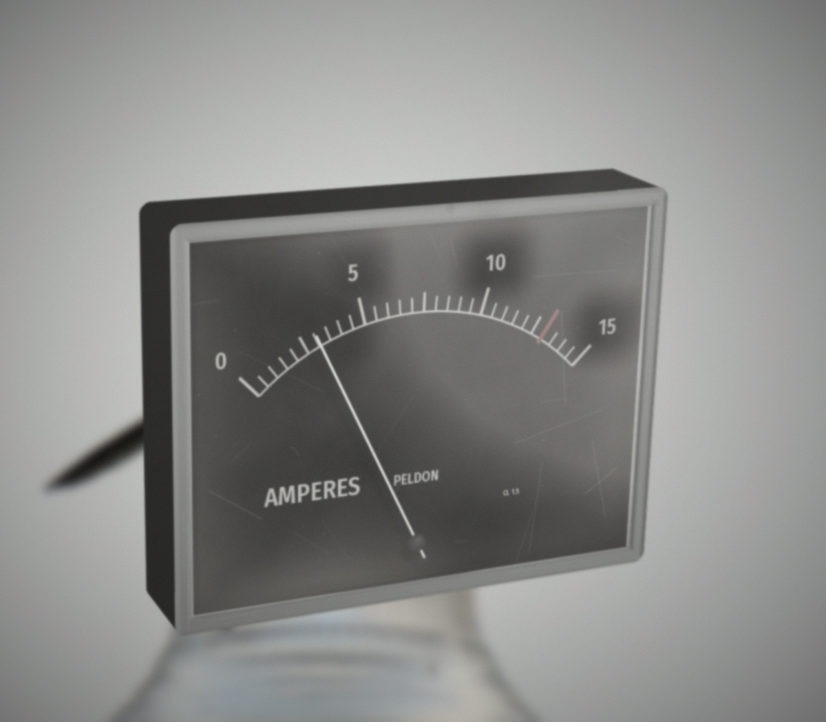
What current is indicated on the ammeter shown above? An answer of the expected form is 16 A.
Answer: 3 A
